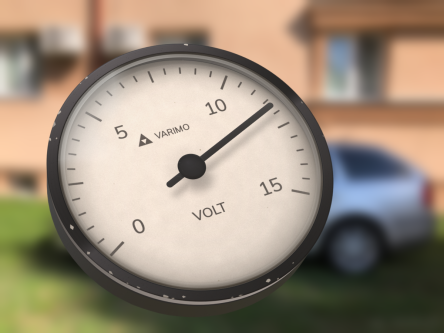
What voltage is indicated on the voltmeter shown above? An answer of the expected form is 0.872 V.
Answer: 11.75 V
